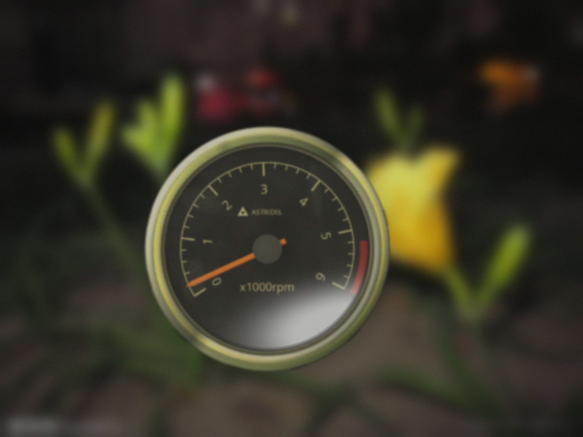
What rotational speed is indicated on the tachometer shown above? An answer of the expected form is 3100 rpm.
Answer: 200 rpm
